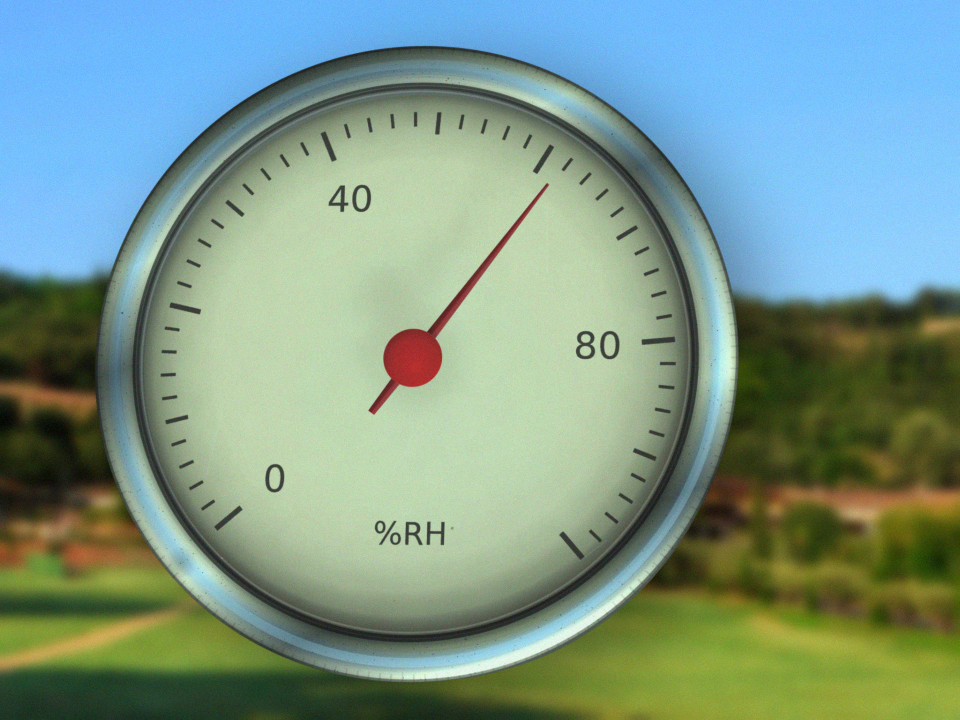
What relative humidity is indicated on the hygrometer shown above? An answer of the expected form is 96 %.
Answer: 62 %
